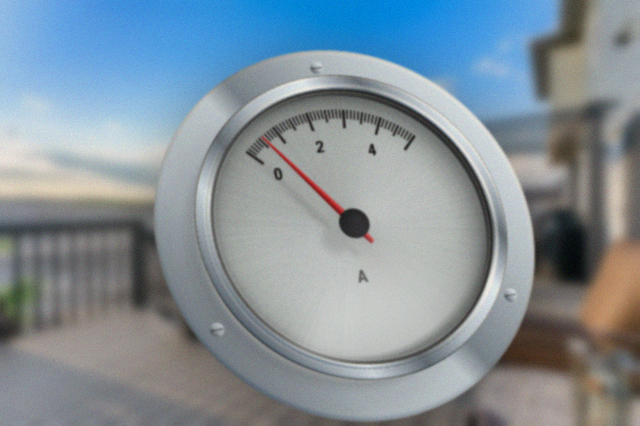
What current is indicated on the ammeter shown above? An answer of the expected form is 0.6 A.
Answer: 0.5 A
